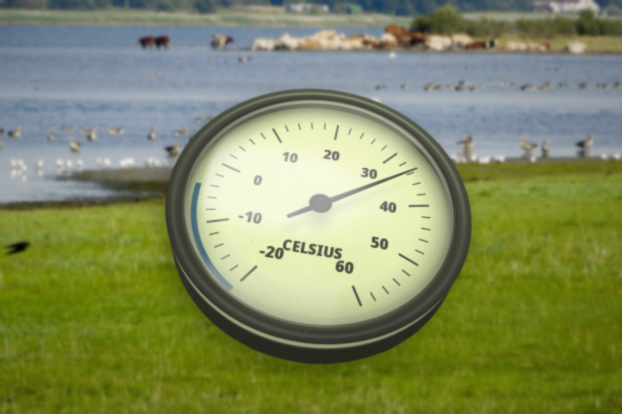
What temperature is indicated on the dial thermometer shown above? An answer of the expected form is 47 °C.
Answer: 34 °C
